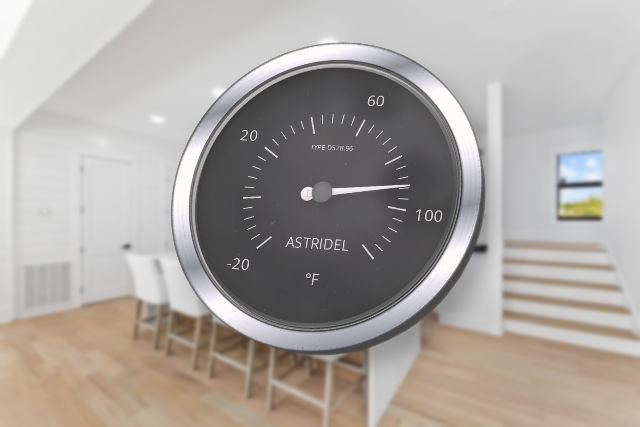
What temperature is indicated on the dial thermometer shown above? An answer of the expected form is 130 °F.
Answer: 92 °F
